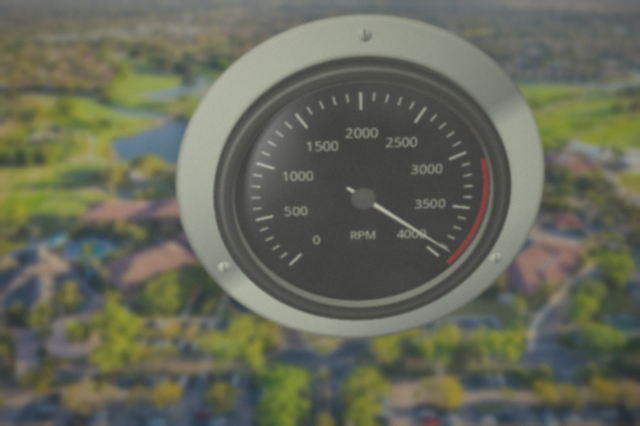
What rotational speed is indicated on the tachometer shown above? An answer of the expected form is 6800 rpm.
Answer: 3900 rpm
